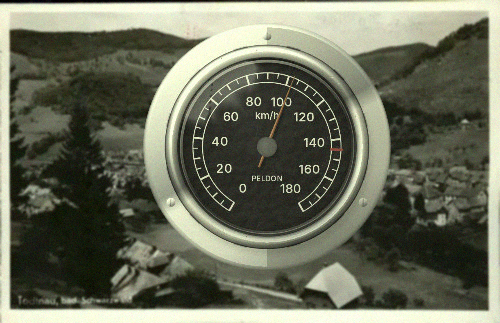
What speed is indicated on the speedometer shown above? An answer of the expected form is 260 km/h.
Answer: 102.5 km/h
